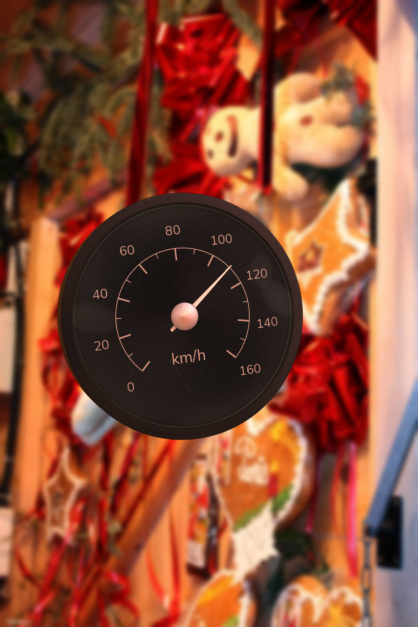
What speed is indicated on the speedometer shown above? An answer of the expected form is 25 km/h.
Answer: 110 km/h
